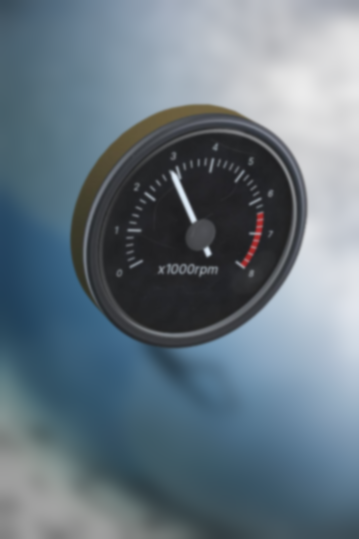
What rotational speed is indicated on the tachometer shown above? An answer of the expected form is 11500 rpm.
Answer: 2800 rpm
